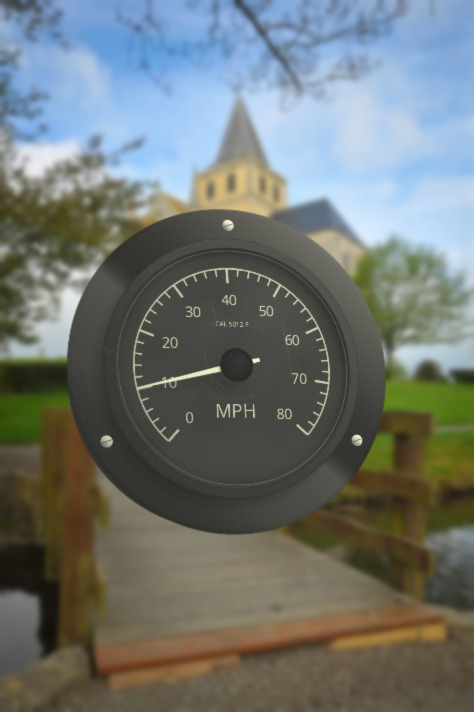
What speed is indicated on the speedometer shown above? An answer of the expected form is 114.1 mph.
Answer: 10 mph
